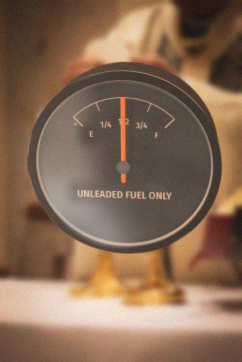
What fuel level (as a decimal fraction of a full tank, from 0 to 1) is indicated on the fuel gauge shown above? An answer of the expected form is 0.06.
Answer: 0.5
